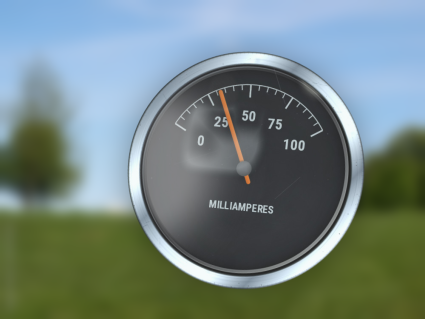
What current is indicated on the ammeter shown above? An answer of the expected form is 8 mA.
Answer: 32.5 mA
